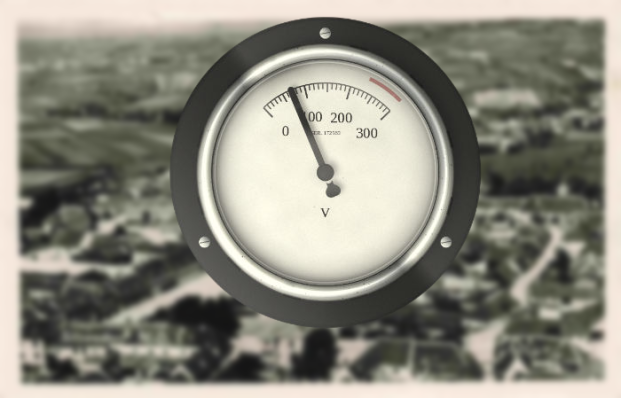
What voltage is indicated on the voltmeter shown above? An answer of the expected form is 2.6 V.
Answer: 70 V
